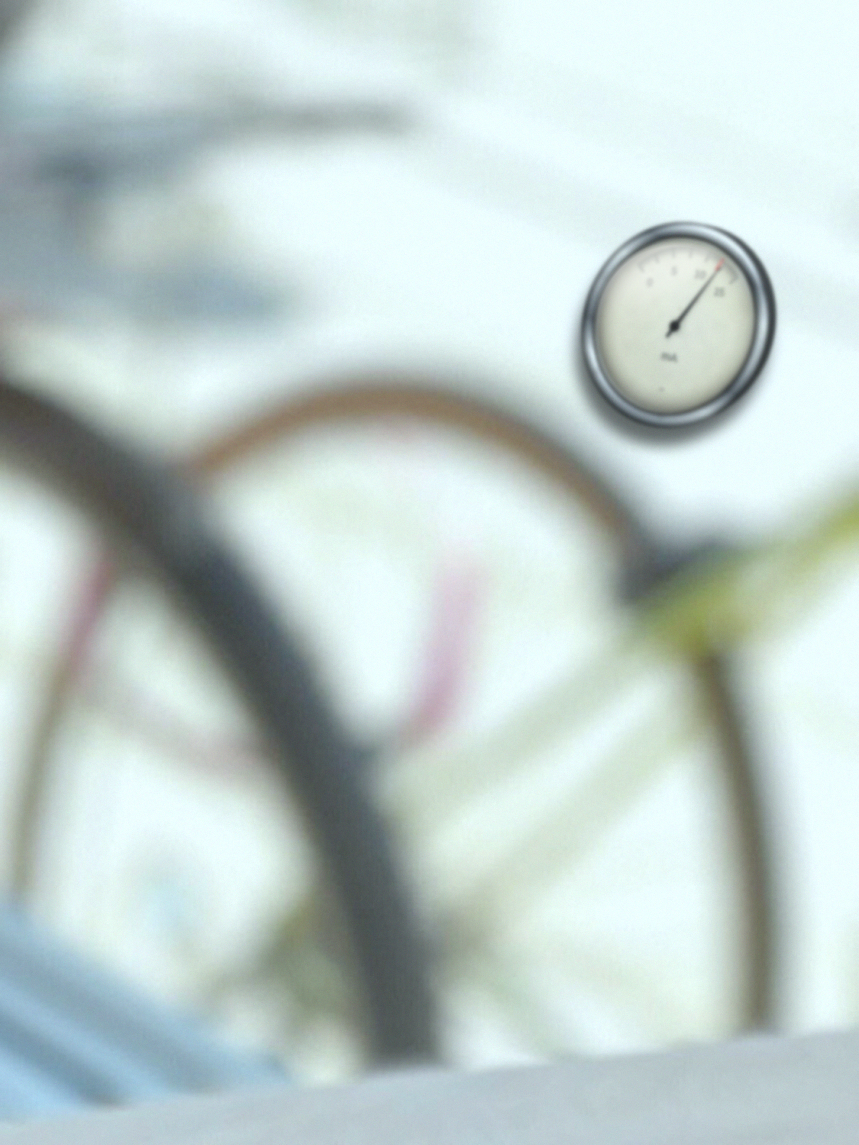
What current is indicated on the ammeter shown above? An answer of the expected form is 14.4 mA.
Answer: 12.5 mA
